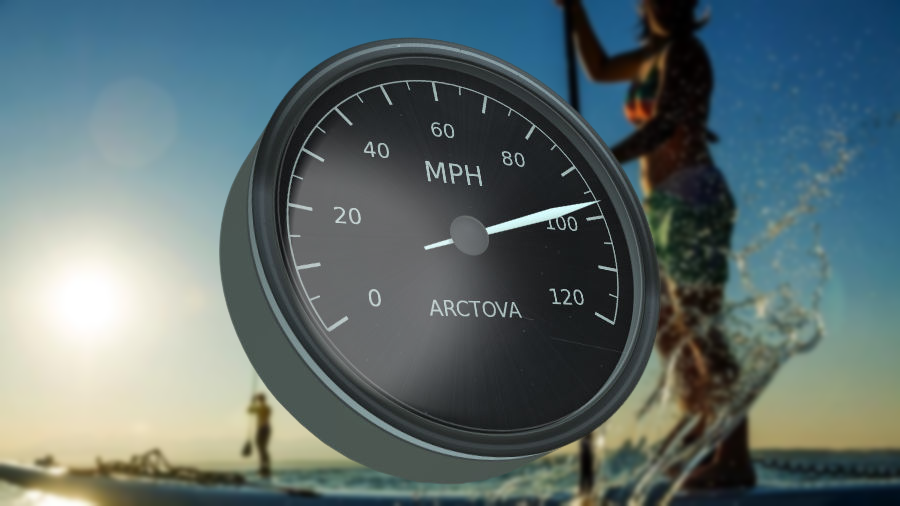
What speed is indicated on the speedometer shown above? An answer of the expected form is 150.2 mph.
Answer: 97.5 mph
